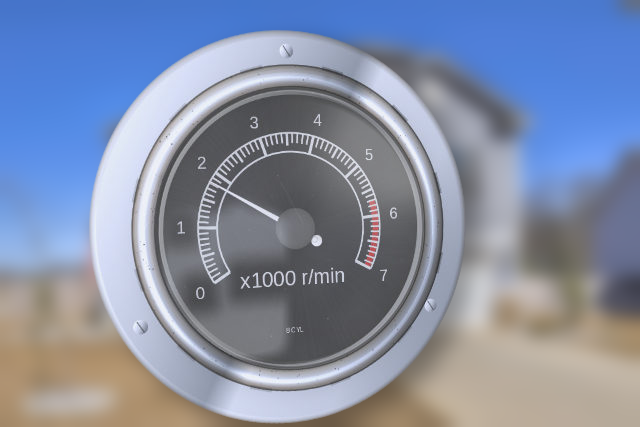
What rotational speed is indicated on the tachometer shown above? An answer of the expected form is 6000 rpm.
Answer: 1800 rpm
